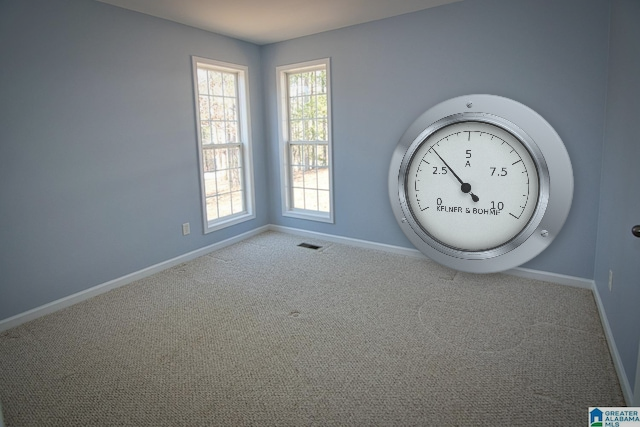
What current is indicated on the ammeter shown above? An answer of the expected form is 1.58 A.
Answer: 3.25 A
